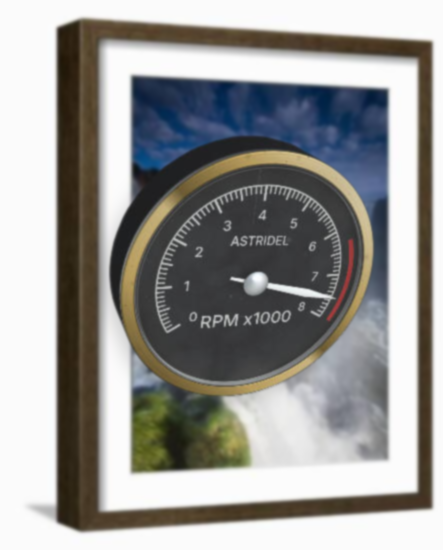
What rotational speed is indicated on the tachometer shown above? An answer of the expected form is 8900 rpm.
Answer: 7500 rpm
